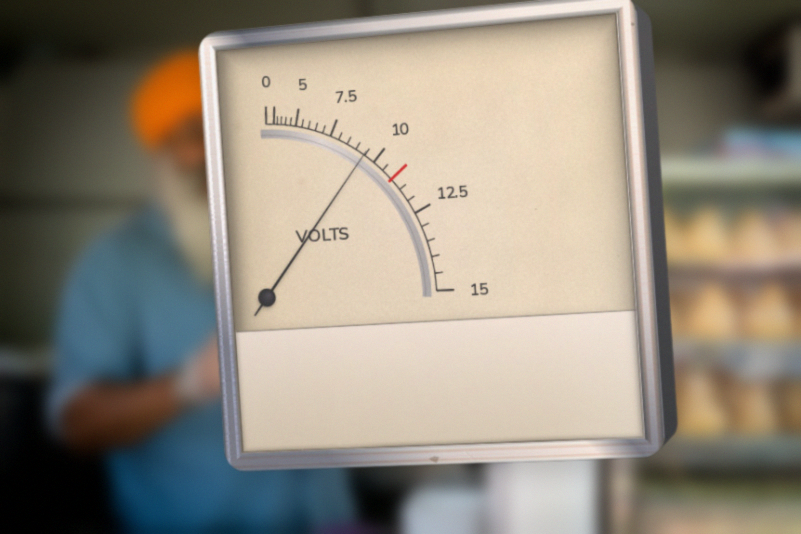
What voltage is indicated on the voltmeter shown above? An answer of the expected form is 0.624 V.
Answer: 9.5 V
